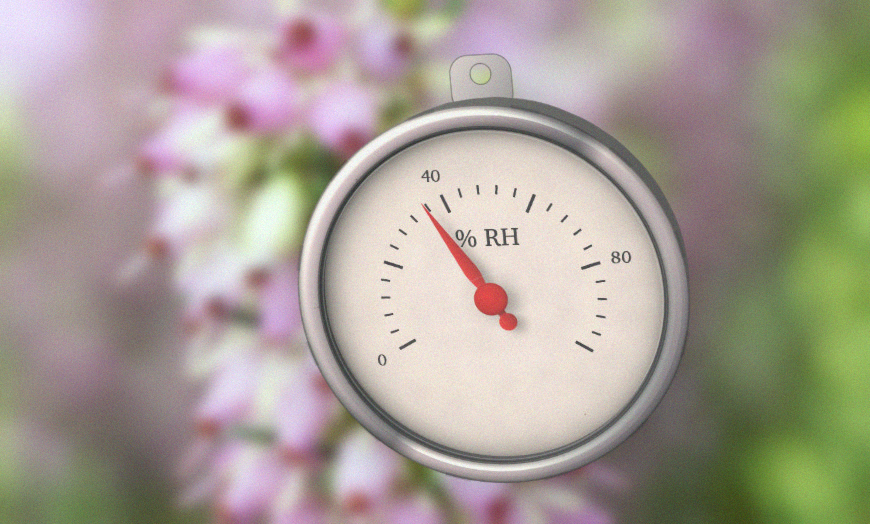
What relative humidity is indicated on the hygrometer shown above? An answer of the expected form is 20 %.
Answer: 36 %
